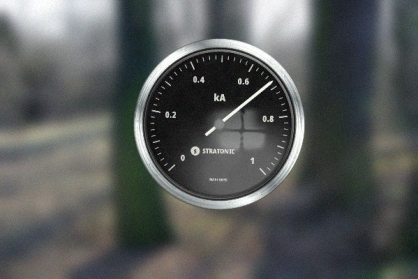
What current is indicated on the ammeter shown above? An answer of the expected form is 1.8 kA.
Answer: 0.68 kA
